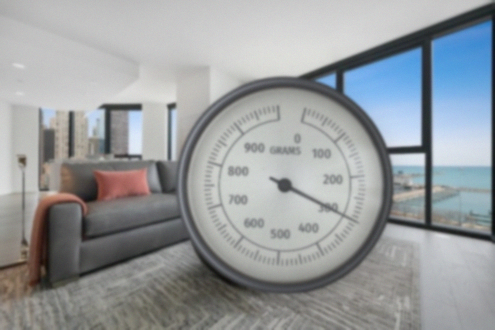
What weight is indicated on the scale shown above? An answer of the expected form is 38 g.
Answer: 300 g
